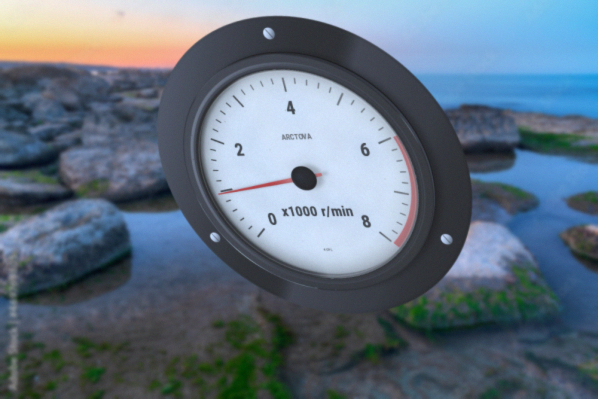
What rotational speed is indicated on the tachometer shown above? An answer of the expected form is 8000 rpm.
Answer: 1000 rpm
